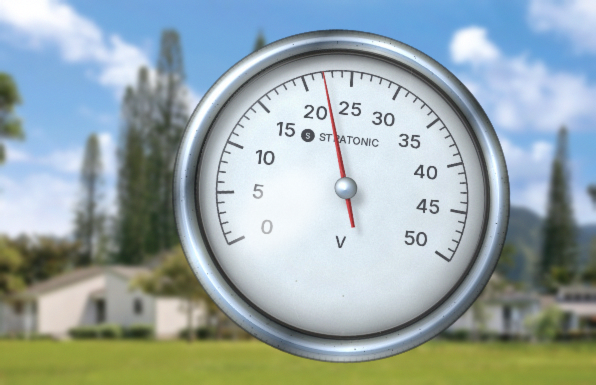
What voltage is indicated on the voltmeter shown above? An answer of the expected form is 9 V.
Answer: 22 V
